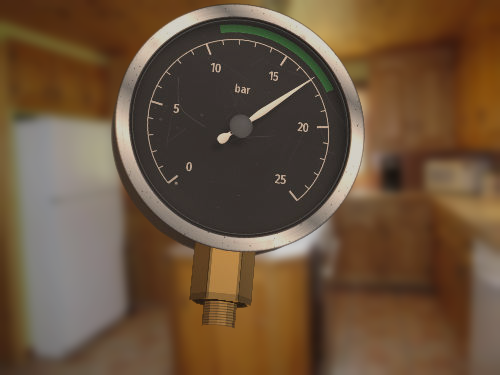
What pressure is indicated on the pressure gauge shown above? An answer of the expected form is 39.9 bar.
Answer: 17 bar
